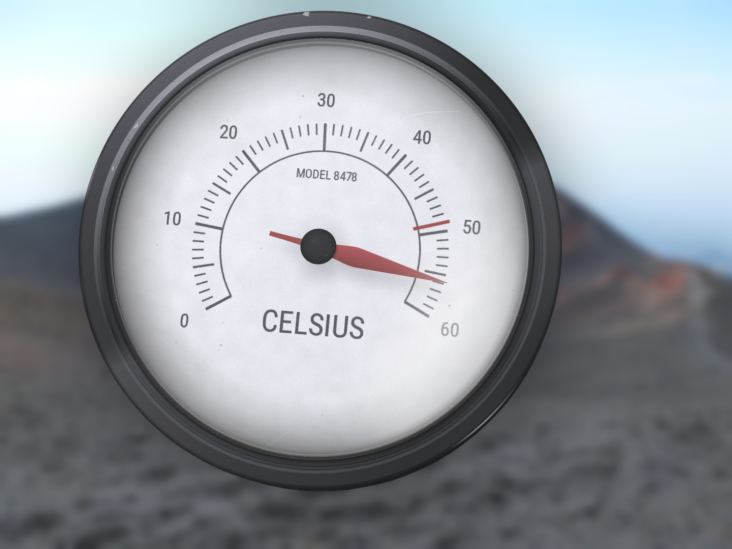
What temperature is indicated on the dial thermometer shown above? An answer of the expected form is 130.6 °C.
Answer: 56 °C
